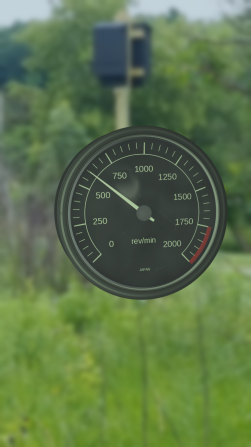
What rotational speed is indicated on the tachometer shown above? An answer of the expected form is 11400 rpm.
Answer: 600 rpm
